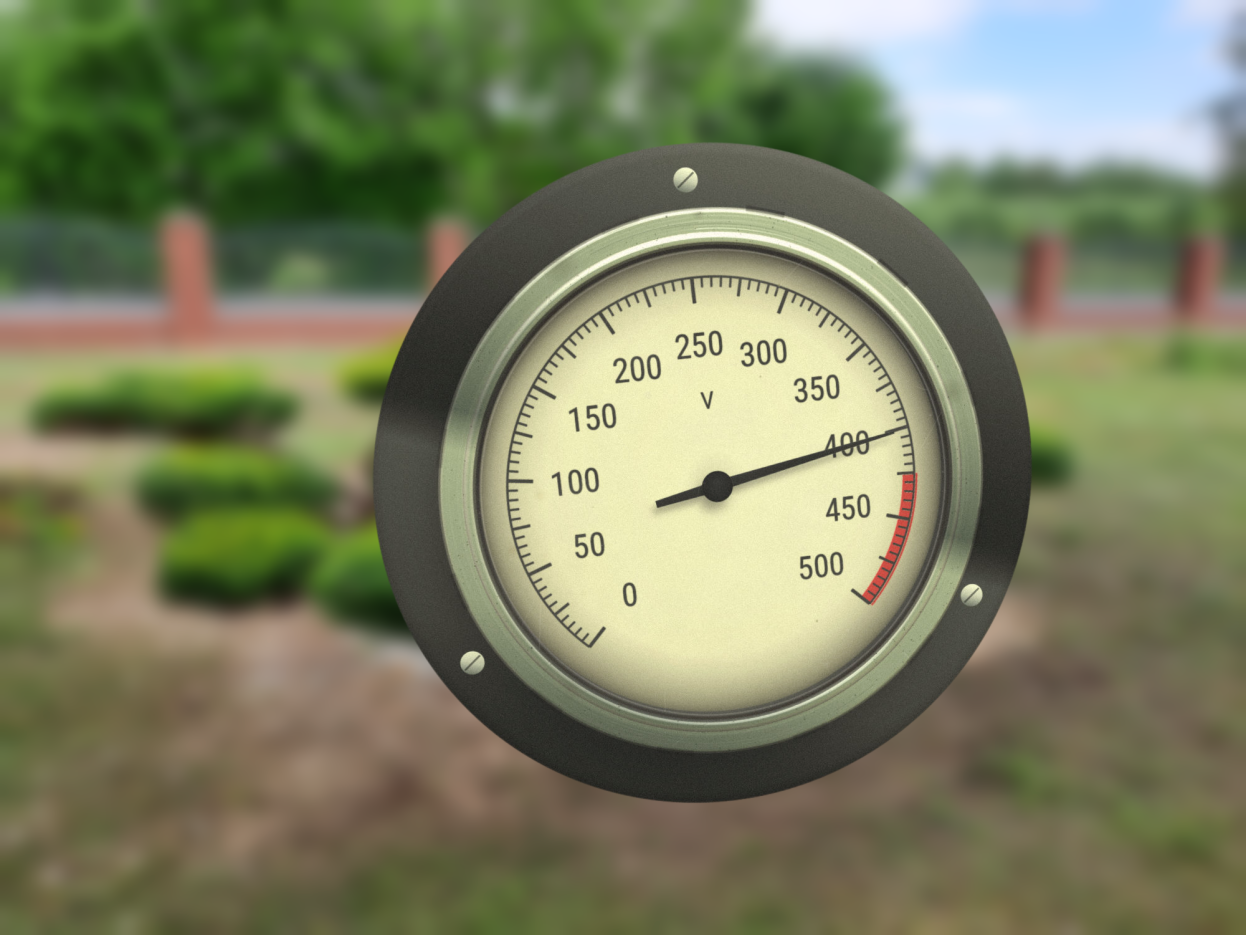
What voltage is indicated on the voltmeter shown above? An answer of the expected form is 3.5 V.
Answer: 400 V
